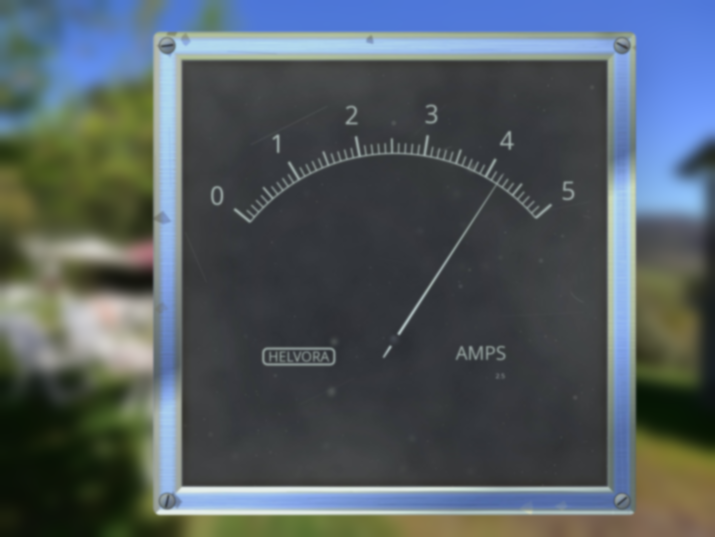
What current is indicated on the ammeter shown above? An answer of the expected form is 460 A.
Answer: 4.2 A
